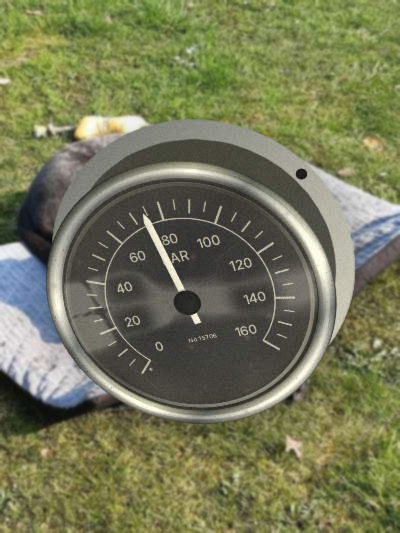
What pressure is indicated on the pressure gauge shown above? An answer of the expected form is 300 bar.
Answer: 75 bar
